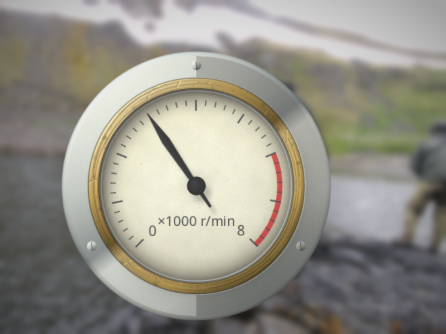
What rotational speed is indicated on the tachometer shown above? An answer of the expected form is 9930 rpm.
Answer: 3000 rpm
